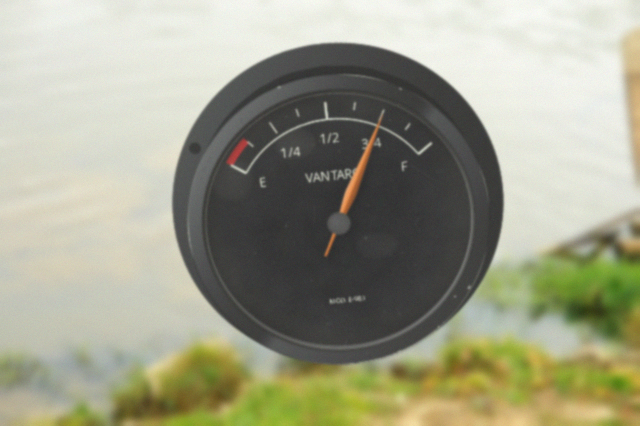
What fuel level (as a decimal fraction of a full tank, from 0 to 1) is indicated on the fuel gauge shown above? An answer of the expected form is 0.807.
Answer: 0.75
